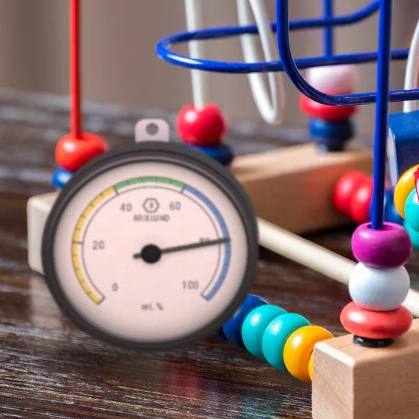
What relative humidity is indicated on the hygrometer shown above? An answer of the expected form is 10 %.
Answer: 80 %
